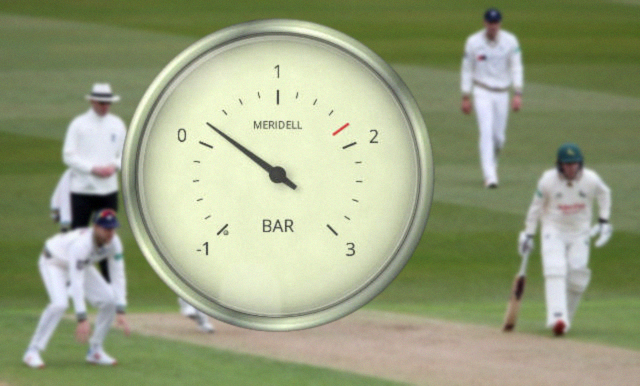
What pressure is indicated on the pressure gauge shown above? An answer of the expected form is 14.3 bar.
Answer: 0.2 bar
